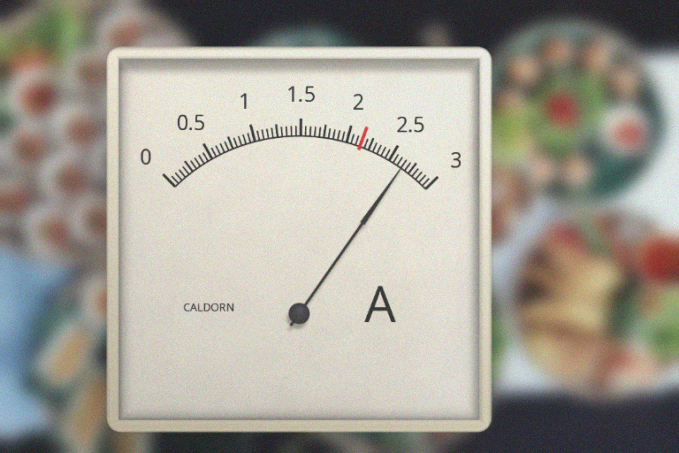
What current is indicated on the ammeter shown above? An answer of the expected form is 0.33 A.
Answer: 2.65 A
